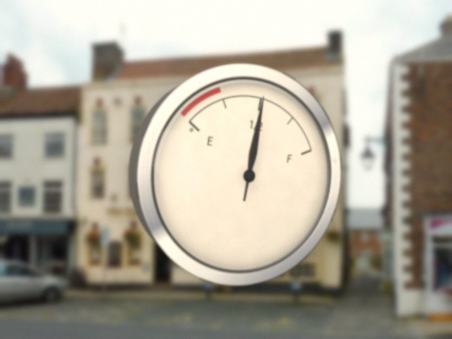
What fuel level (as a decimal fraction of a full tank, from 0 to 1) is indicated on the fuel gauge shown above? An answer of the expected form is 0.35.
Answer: 0.5
